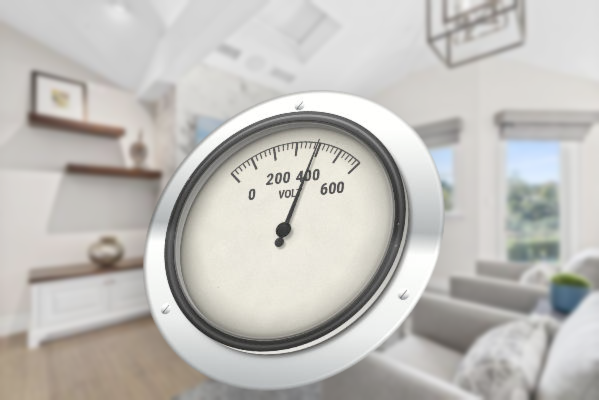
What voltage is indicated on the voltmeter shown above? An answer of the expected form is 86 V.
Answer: 400 V
